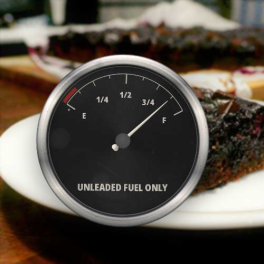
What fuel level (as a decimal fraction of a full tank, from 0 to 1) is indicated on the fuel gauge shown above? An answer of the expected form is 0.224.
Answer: 0.875
